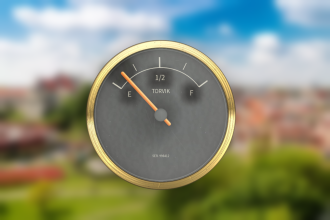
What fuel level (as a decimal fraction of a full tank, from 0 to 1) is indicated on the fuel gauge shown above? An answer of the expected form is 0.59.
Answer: 0.125
